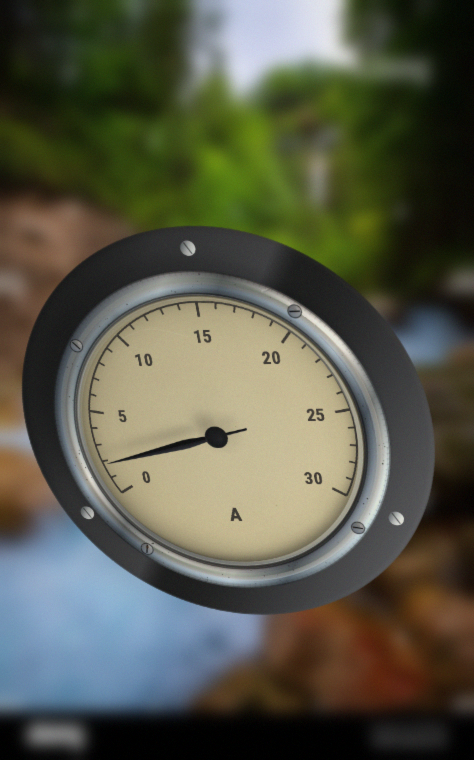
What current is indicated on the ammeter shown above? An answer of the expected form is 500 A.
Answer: 2 A
